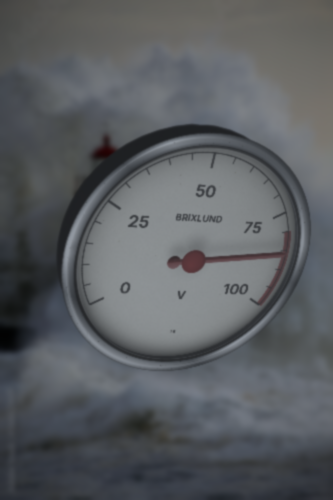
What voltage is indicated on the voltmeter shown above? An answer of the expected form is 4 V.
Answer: 85 V
